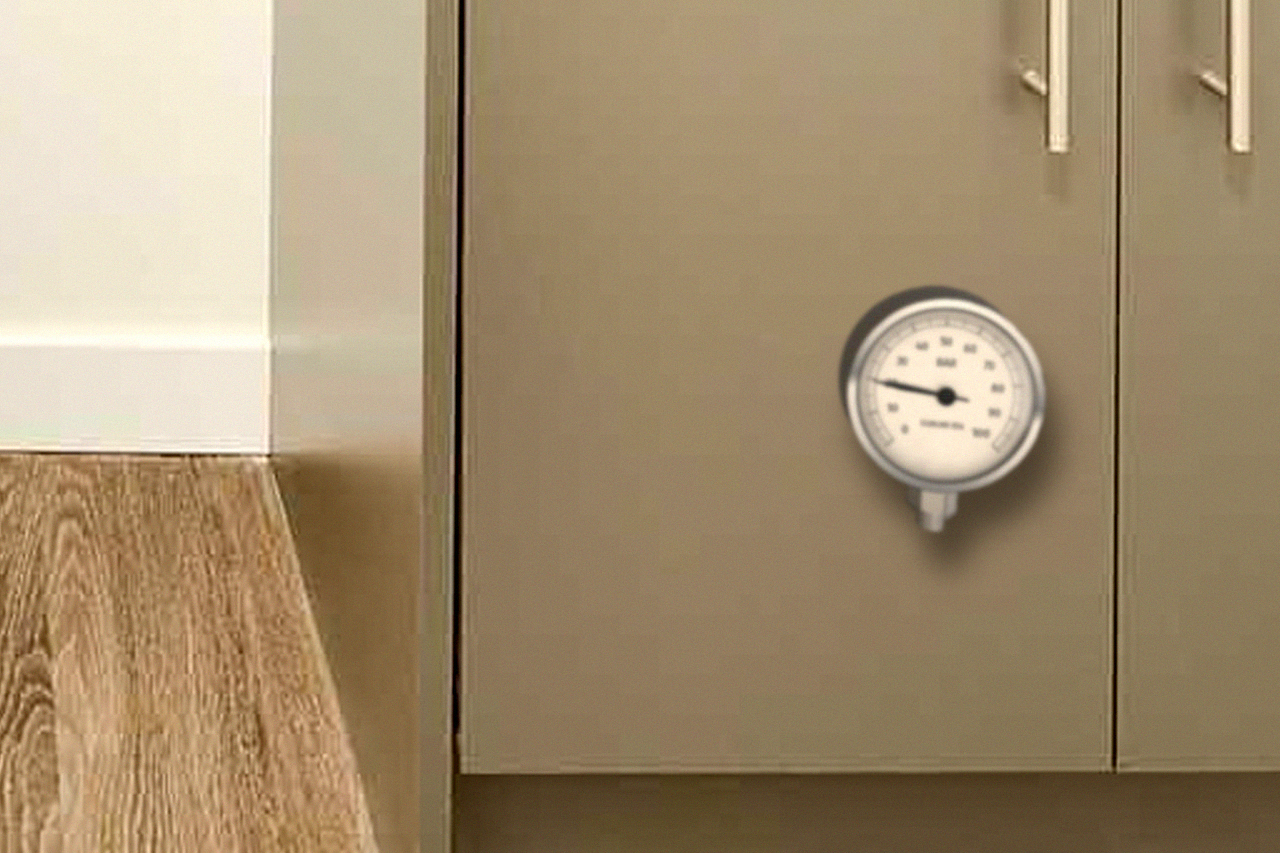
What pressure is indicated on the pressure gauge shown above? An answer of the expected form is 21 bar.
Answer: 20 bar
